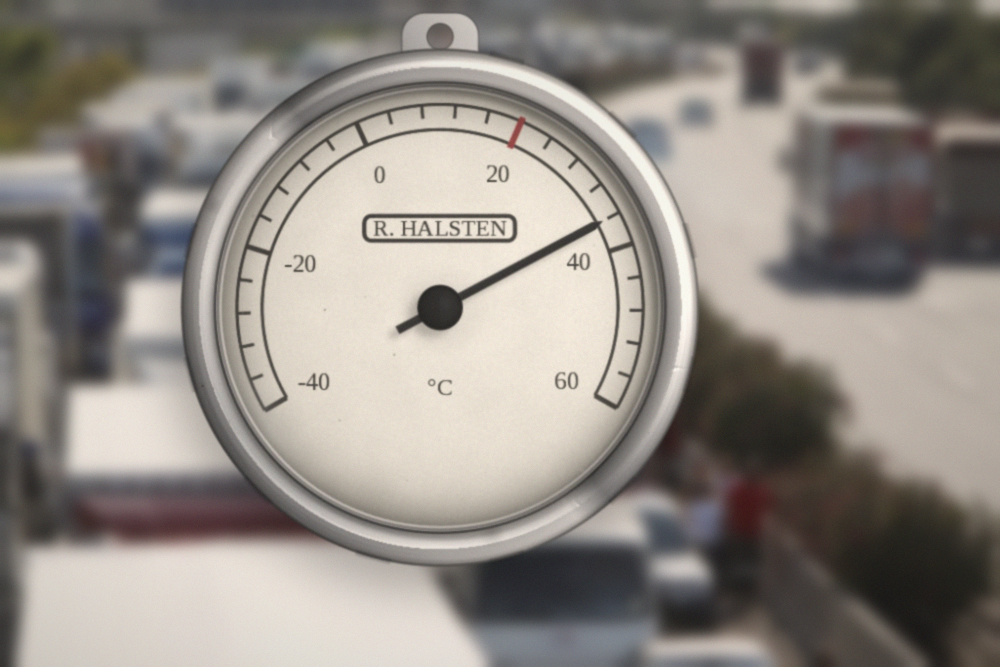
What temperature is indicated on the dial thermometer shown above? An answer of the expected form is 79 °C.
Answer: 36 °C
